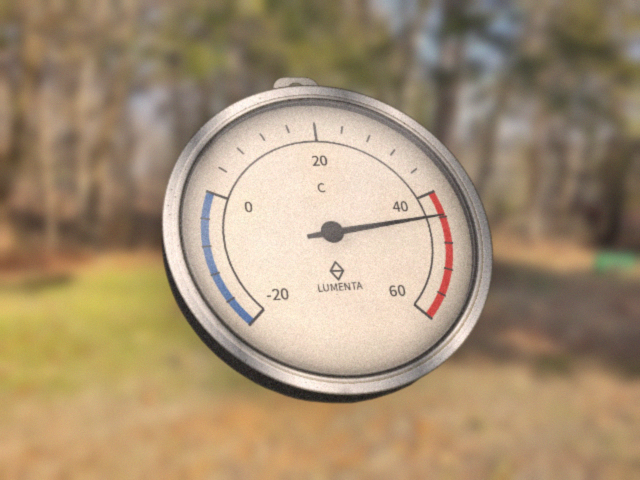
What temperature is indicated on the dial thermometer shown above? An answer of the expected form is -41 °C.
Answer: 44 °C
